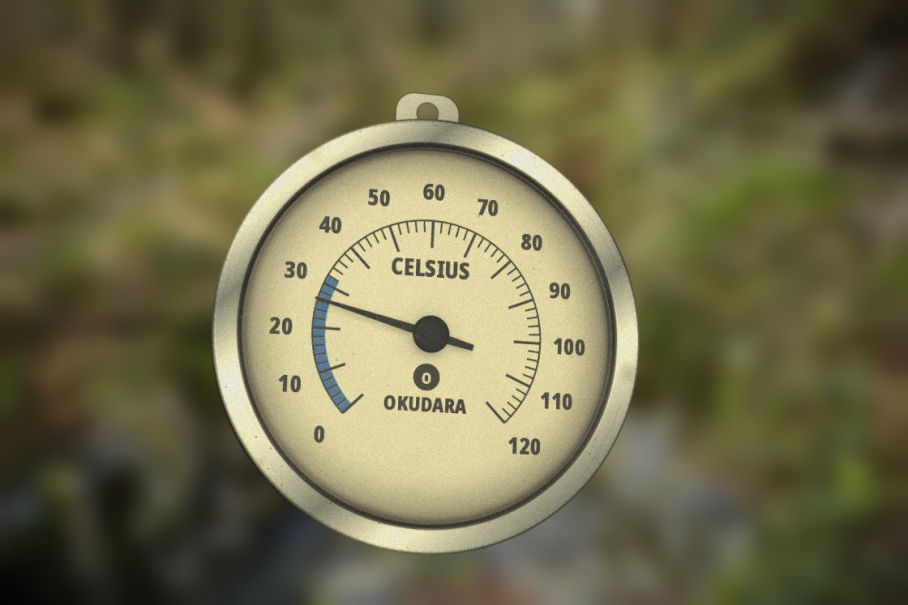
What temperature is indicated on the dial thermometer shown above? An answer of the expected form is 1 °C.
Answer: 26 °C
